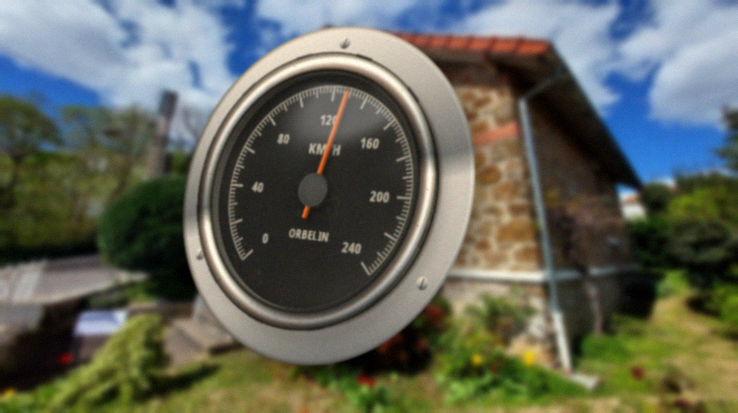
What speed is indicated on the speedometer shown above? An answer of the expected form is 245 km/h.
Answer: 130 km/h
